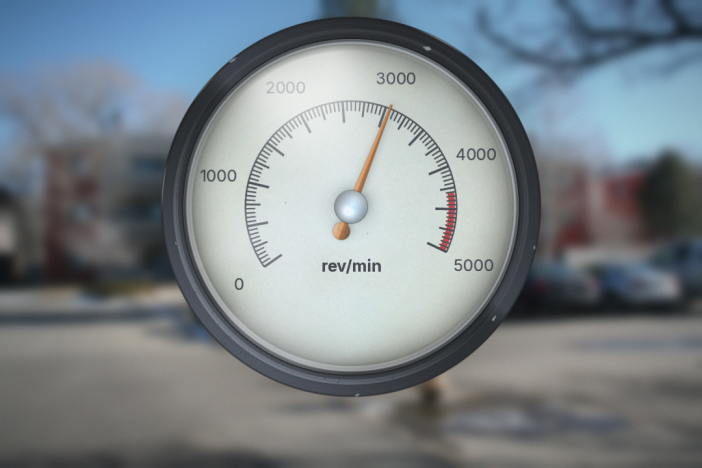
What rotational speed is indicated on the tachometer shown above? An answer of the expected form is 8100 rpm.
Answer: 3050 rpm
